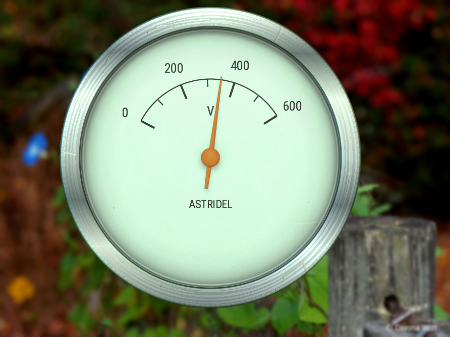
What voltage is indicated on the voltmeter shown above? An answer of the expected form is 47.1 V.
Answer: 350 V
